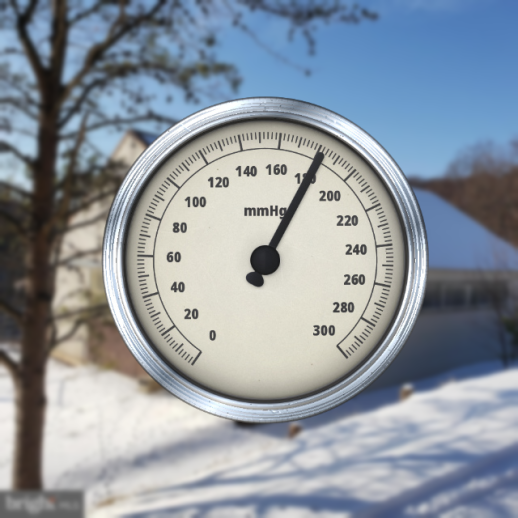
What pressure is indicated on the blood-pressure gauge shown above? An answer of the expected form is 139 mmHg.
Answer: 182 mmHg
